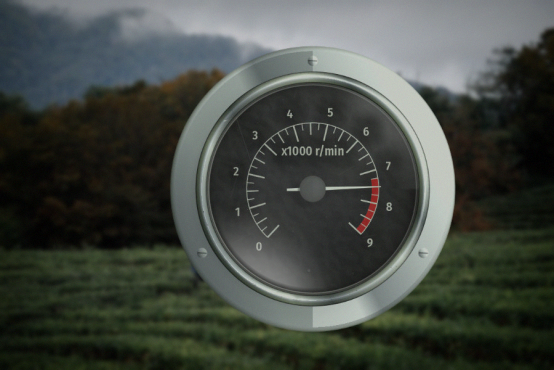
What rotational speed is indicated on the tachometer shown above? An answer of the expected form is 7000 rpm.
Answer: 7500 rpm
